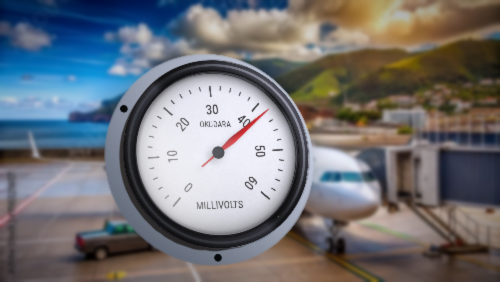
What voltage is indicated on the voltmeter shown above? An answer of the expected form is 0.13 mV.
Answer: 42 mV
